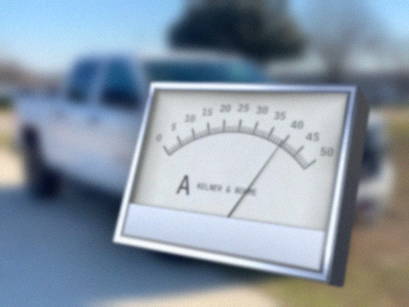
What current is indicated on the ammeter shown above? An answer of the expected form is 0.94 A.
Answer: 40 A
